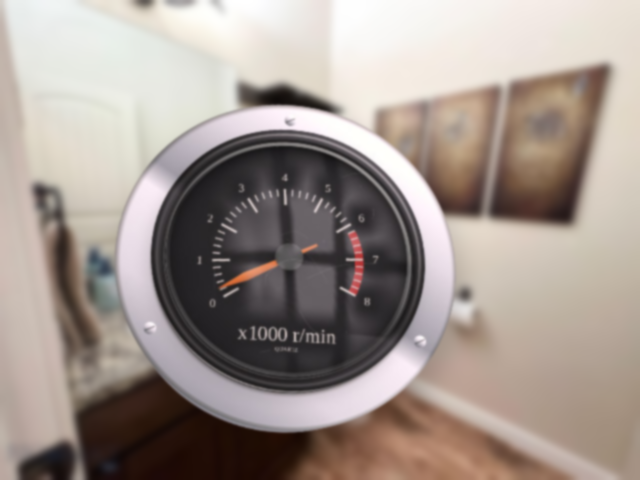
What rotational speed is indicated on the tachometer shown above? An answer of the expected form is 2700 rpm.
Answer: 200 rpm
